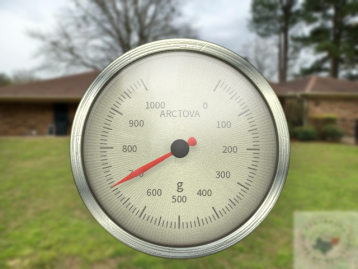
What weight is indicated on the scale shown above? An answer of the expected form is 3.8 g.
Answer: 700 g
